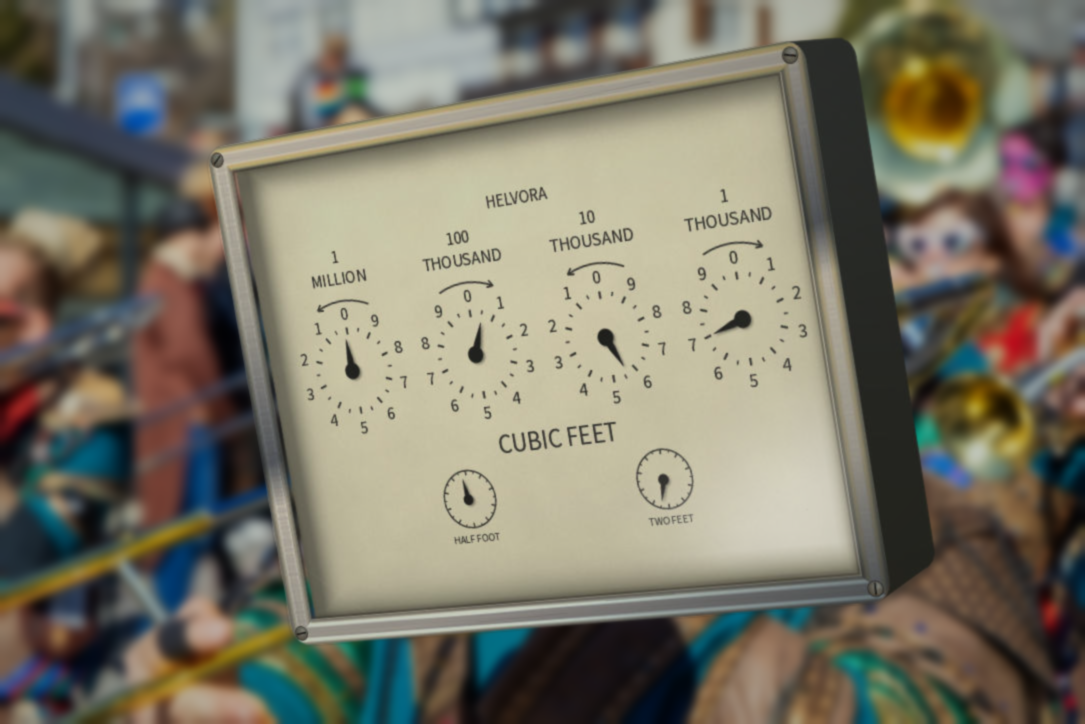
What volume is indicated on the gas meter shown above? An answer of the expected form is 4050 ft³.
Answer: 5700 ft³
